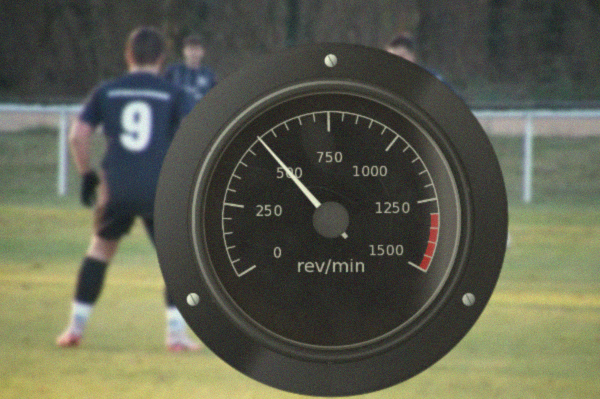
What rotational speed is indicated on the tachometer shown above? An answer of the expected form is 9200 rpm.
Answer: 500 rpm
